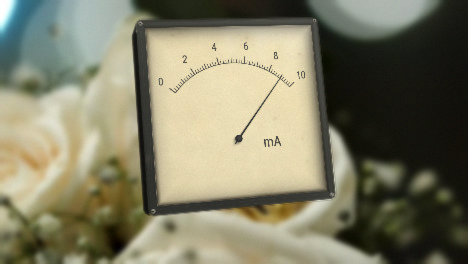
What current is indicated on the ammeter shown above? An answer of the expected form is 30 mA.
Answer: 9 mA
